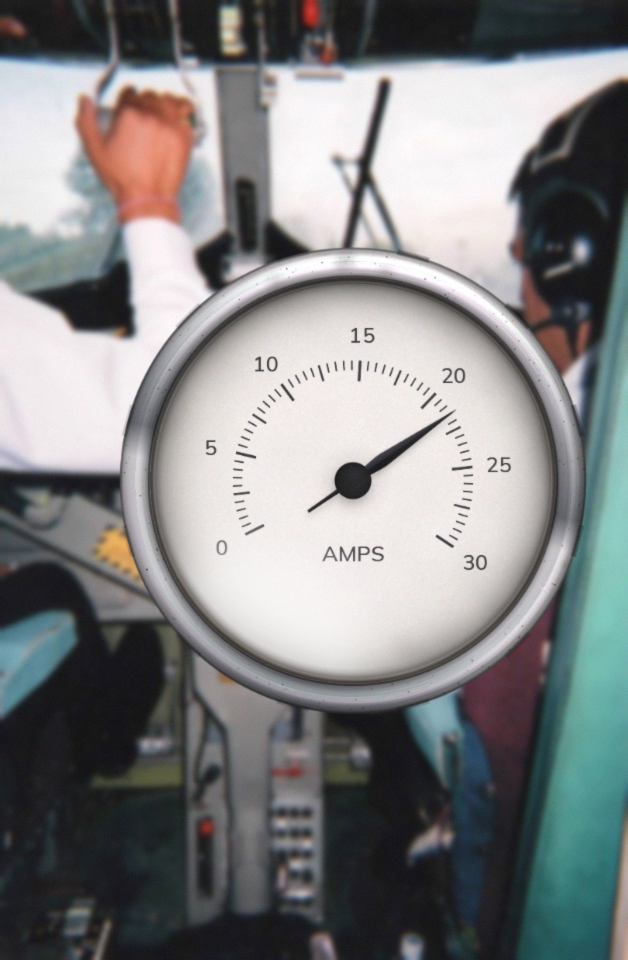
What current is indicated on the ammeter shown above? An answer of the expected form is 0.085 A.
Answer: 21.5 A
